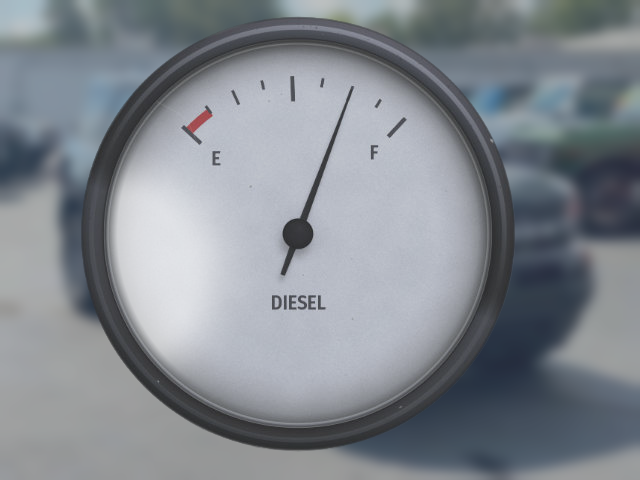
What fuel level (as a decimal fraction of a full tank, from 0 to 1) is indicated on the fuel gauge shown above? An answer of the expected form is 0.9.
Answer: 0.75
